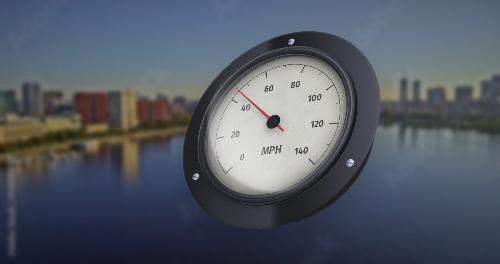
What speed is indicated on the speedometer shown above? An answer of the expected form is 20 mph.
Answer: 45 mph
